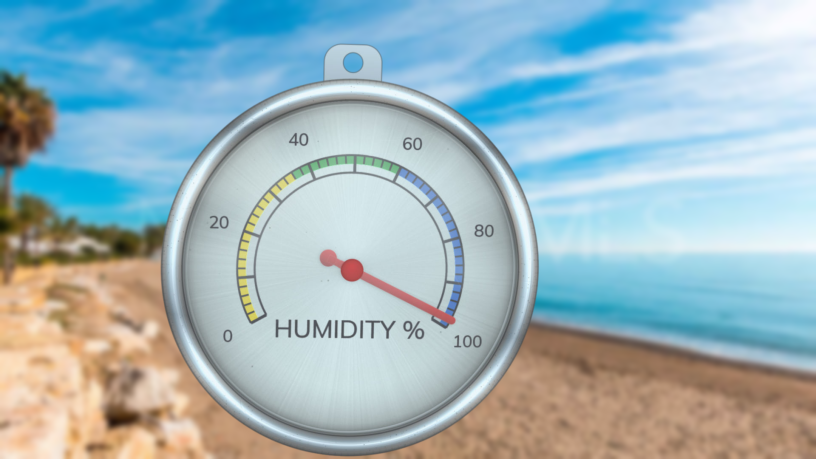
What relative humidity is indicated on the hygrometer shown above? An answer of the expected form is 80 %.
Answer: 98 %
